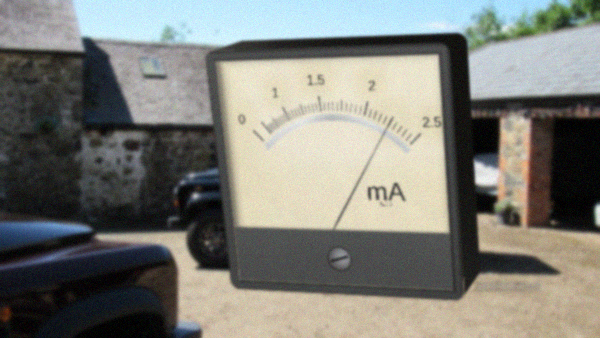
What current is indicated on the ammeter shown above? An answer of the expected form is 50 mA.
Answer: 2.25 mA
